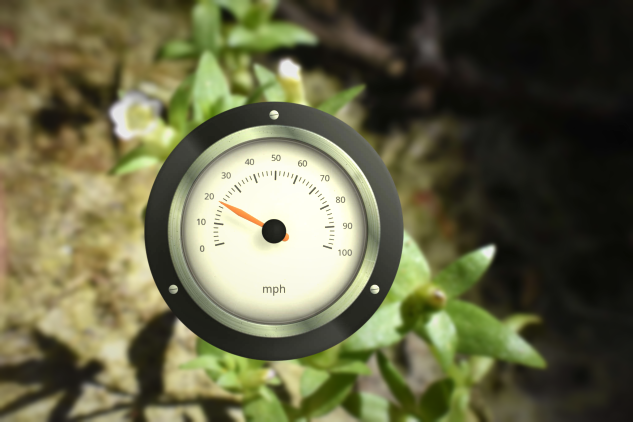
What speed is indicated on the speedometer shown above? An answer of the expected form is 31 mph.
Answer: 20 mph
